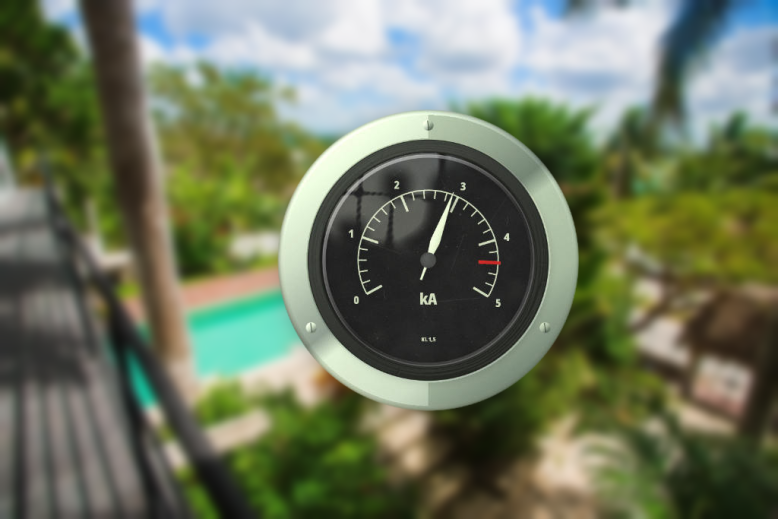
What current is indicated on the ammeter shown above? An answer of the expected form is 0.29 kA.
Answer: 2.9 kA
